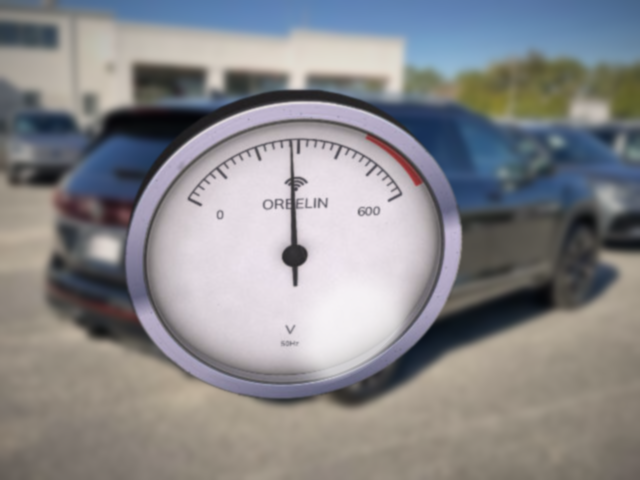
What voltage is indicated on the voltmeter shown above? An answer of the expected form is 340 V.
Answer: 280 V
